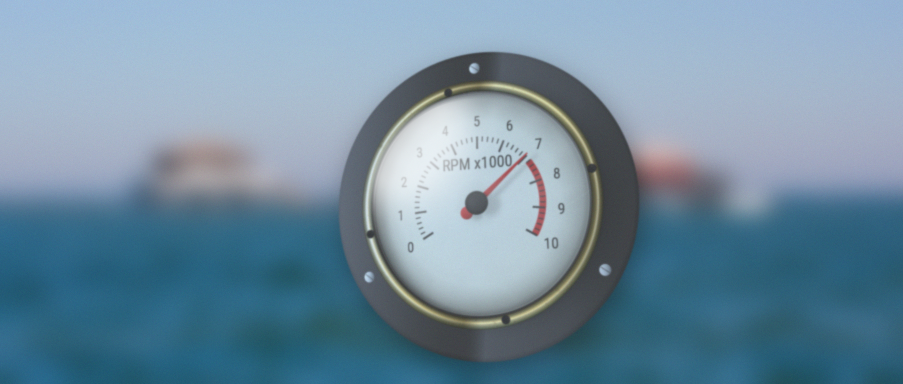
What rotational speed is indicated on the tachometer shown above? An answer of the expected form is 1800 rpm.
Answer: 7000 rpm
